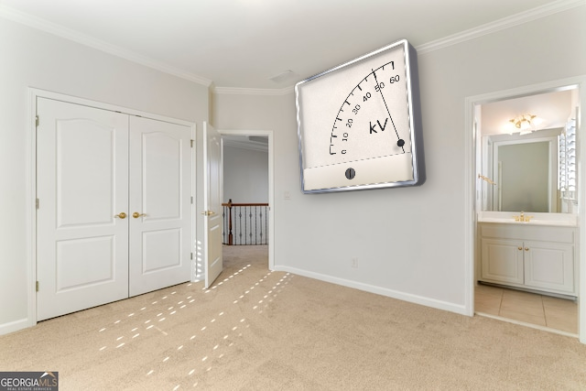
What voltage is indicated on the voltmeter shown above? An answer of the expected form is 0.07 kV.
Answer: 50 kV
